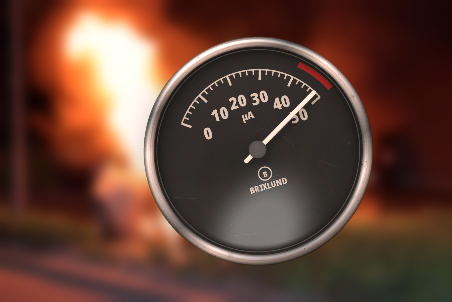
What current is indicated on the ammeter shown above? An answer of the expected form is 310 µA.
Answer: 48 µA
